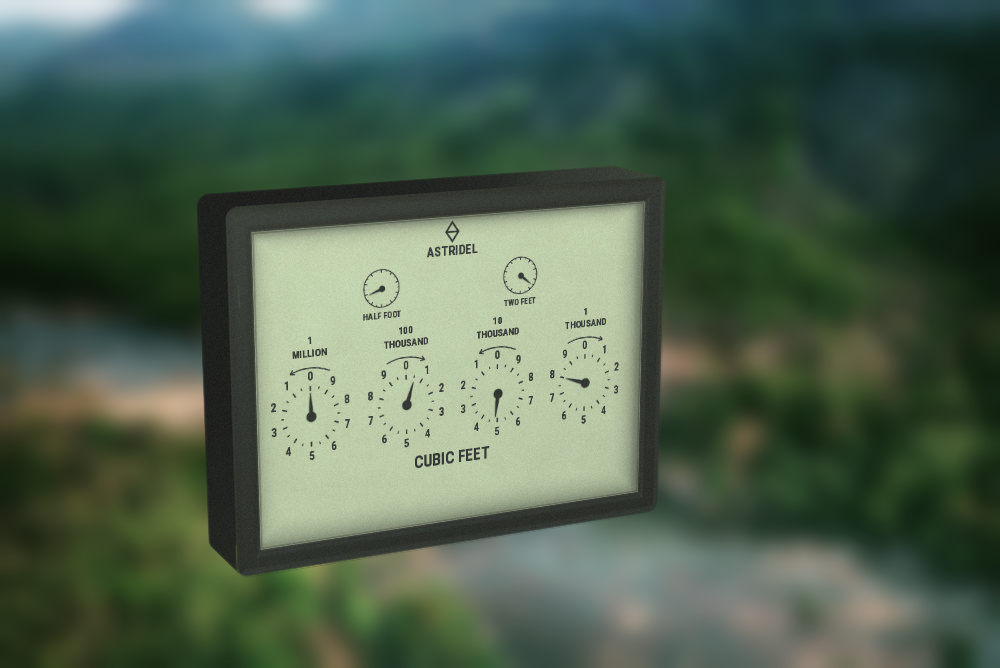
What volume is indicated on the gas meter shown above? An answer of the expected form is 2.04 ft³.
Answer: 4800 ft³
